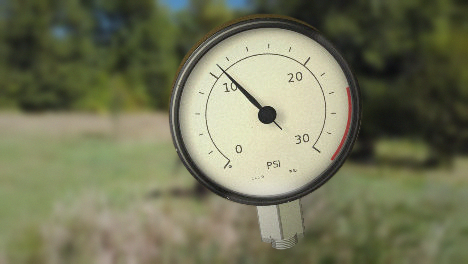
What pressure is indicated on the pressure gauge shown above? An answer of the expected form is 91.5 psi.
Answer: 11 psi
